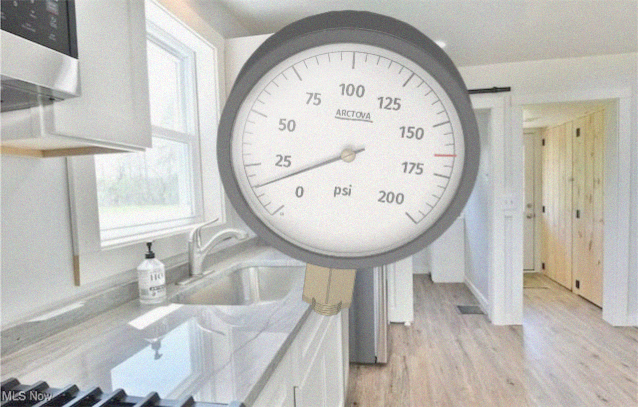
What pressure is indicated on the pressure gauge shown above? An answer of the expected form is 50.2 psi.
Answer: 15 psi
